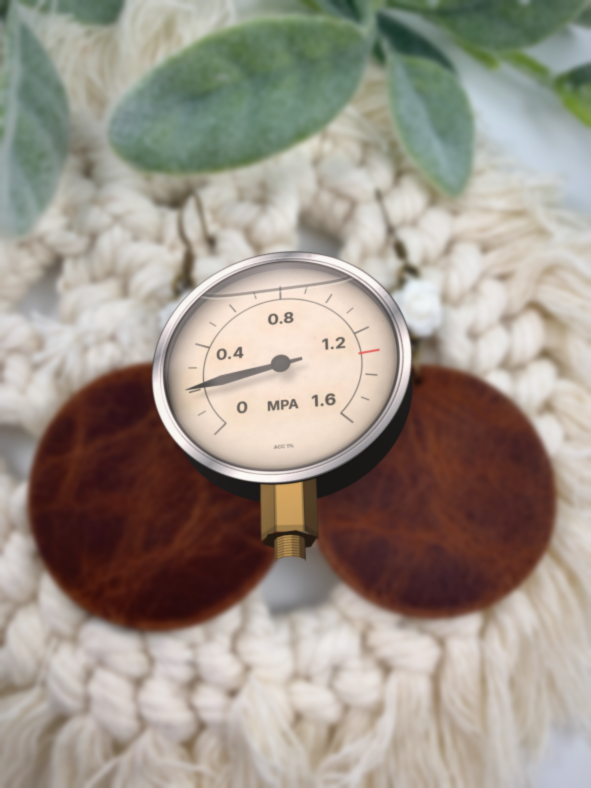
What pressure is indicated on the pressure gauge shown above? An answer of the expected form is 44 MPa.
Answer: 0.2 MPa
